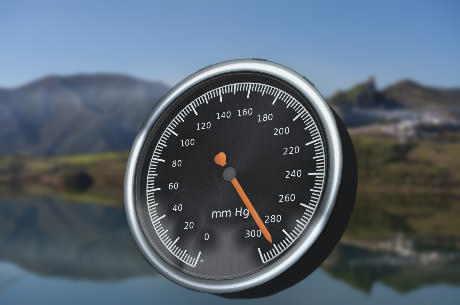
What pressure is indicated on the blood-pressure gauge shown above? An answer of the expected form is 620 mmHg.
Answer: 290 mmHg
